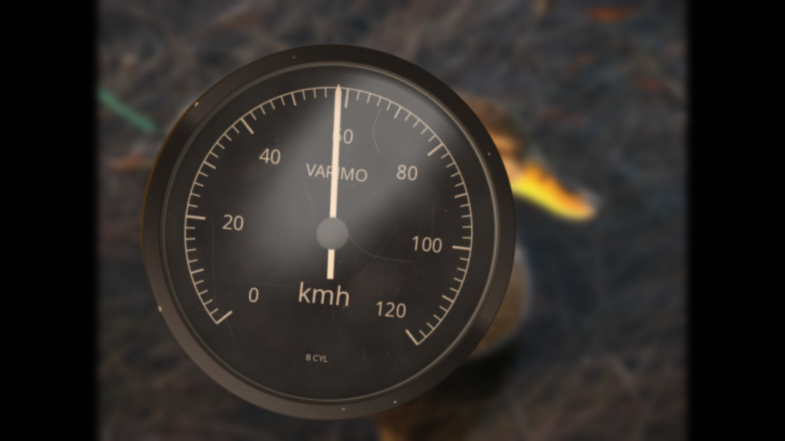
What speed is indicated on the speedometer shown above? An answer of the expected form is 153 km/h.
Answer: 58 km/h
